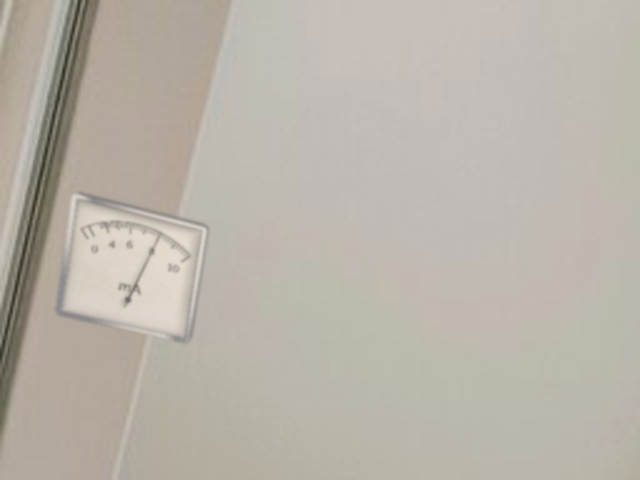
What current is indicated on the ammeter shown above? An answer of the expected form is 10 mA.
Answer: 8 mA
